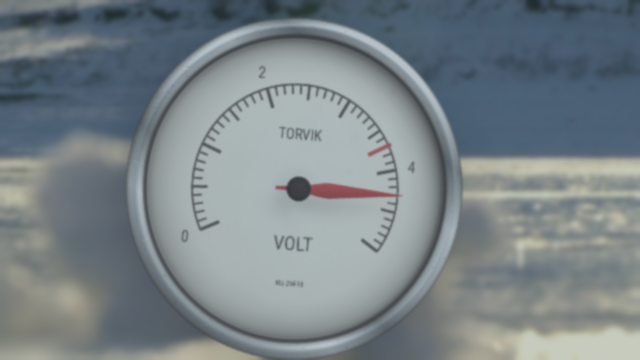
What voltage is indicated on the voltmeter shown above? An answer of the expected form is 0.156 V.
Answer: 4.3 V
